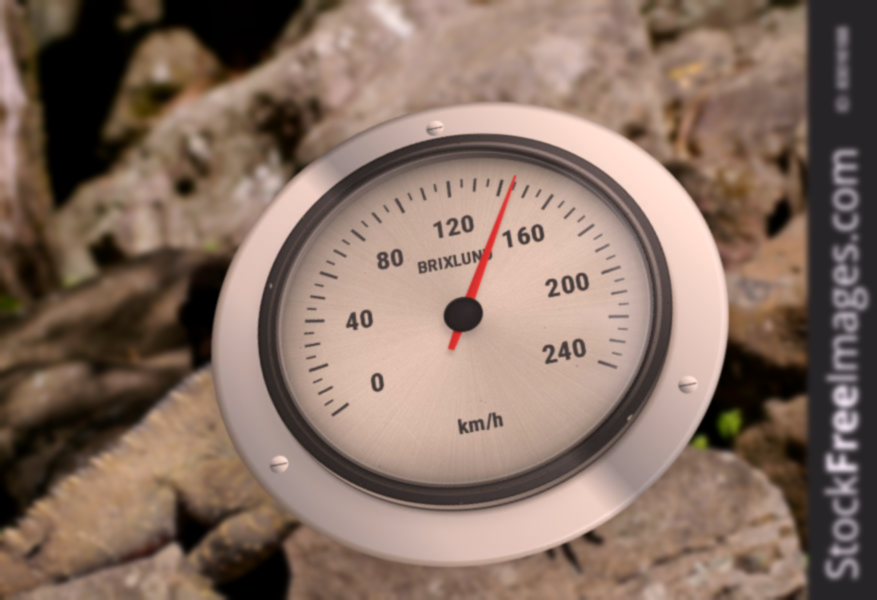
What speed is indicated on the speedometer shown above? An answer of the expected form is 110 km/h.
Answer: 145 km/h
